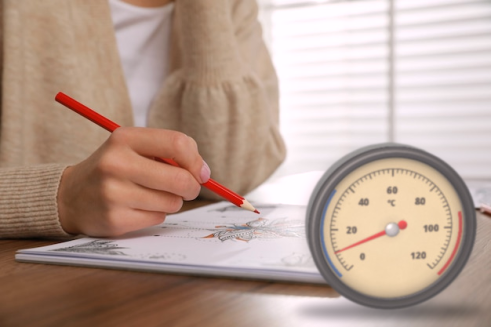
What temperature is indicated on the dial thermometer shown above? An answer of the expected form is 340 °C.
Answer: 10 °C
